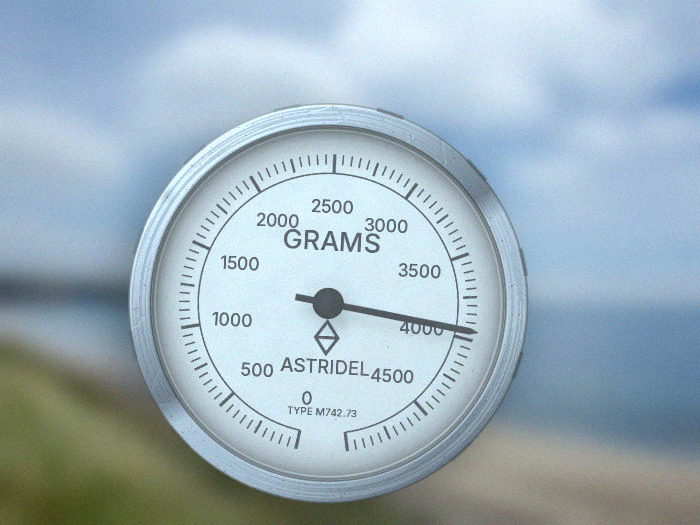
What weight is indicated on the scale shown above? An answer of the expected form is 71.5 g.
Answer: 3950 g
